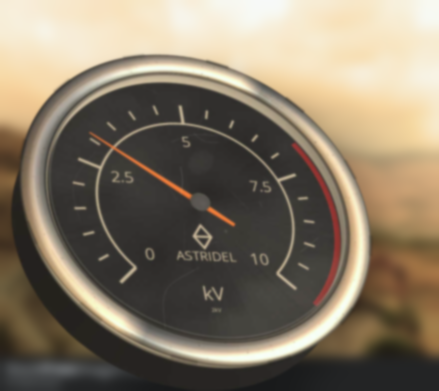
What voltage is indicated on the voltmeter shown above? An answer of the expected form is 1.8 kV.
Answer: 3 kV
